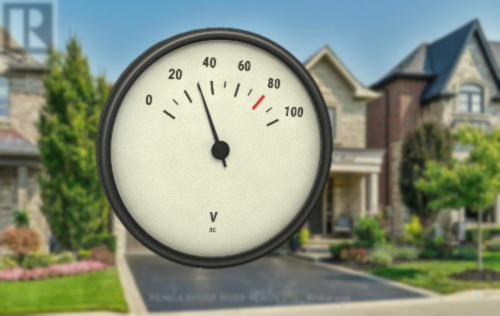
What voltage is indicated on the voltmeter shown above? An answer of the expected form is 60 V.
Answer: 30 V
